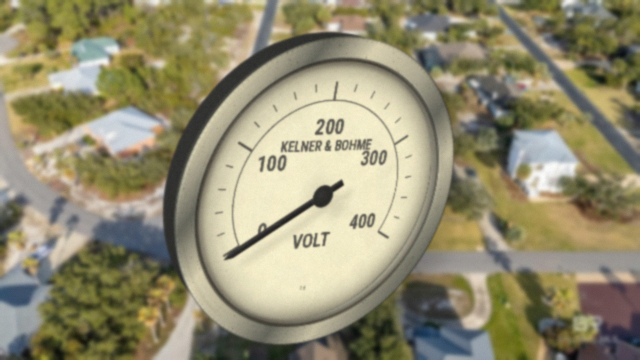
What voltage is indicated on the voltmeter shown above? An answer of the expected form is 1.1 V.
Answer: 0 V
